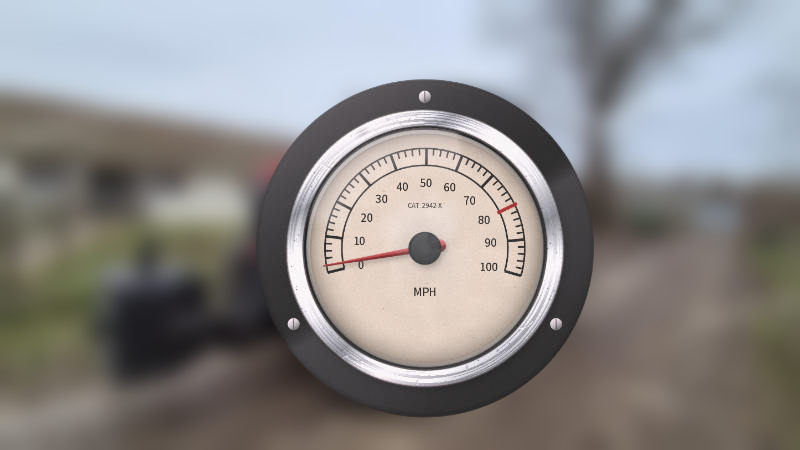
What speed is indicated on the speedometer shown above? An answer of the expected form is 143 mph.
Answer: 2 mph
